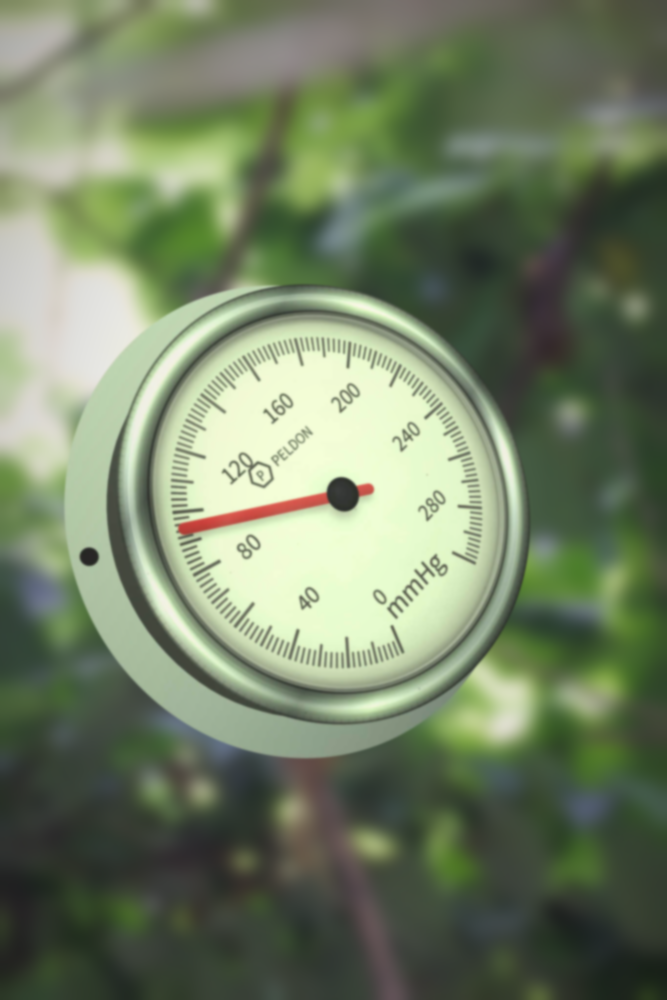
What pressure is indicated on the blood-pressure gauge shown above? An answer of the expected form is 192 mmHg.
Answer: 94 mmHg
